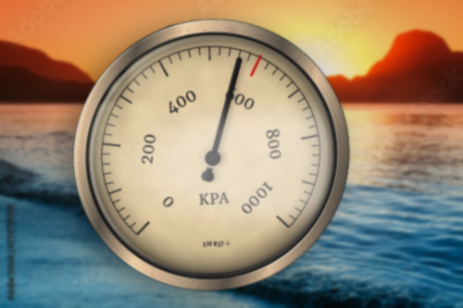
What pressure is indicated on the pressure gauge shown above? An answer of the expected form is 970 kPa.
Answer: 560 kPa
